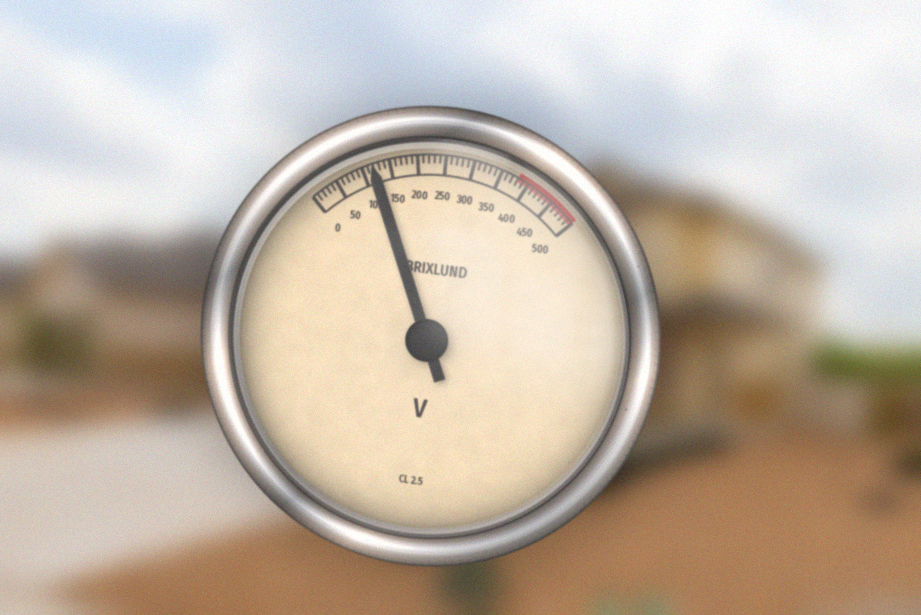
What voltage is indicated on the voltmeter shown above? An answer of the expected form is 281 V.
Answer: 120 V
